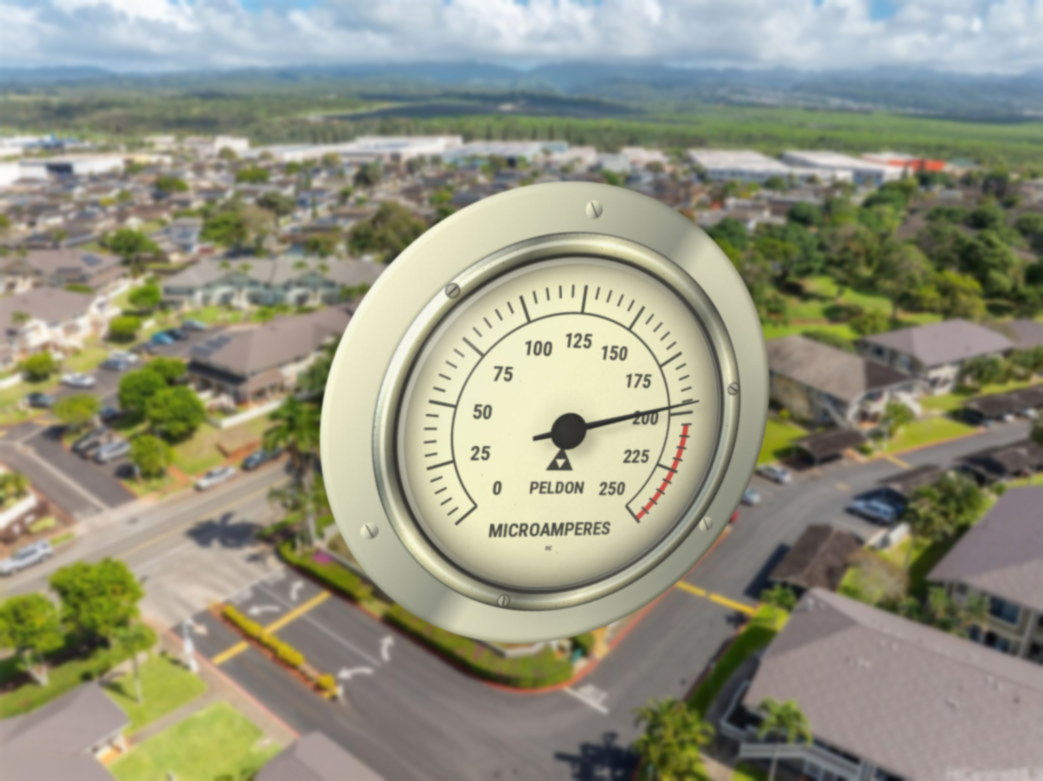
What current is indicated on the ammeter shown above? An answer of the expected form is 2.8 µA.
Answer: 195 µA
